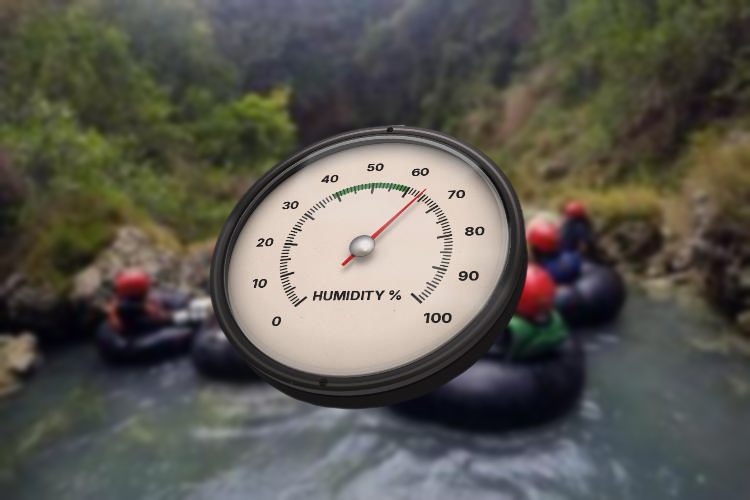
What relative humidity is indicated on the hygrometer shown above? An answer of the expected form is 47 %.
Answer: 65 %
